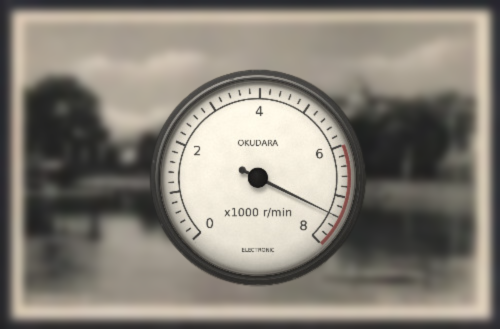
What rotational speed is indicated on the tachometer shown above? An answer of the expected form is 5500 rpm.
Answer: 7400 rpm
